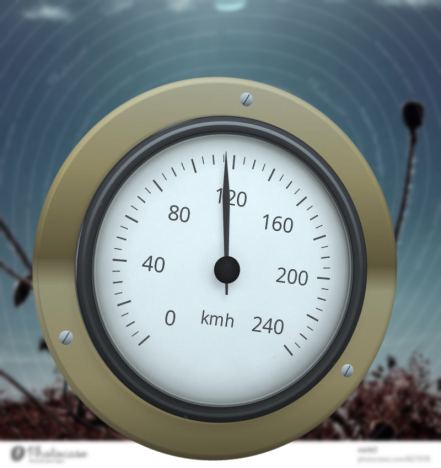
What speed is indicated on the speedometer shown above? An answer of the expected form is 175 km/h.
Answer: 115 km/h
